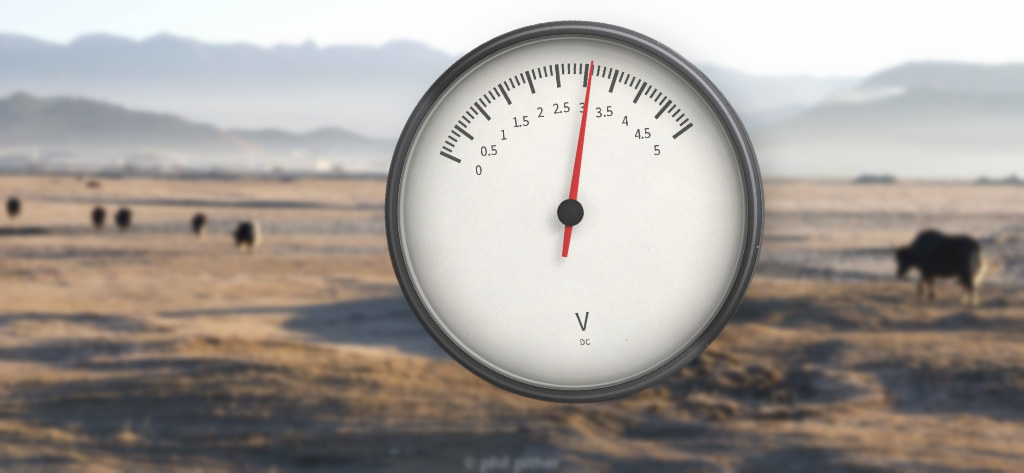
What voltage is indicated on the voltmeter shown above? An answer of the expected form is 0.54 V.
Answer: 3.1 V
